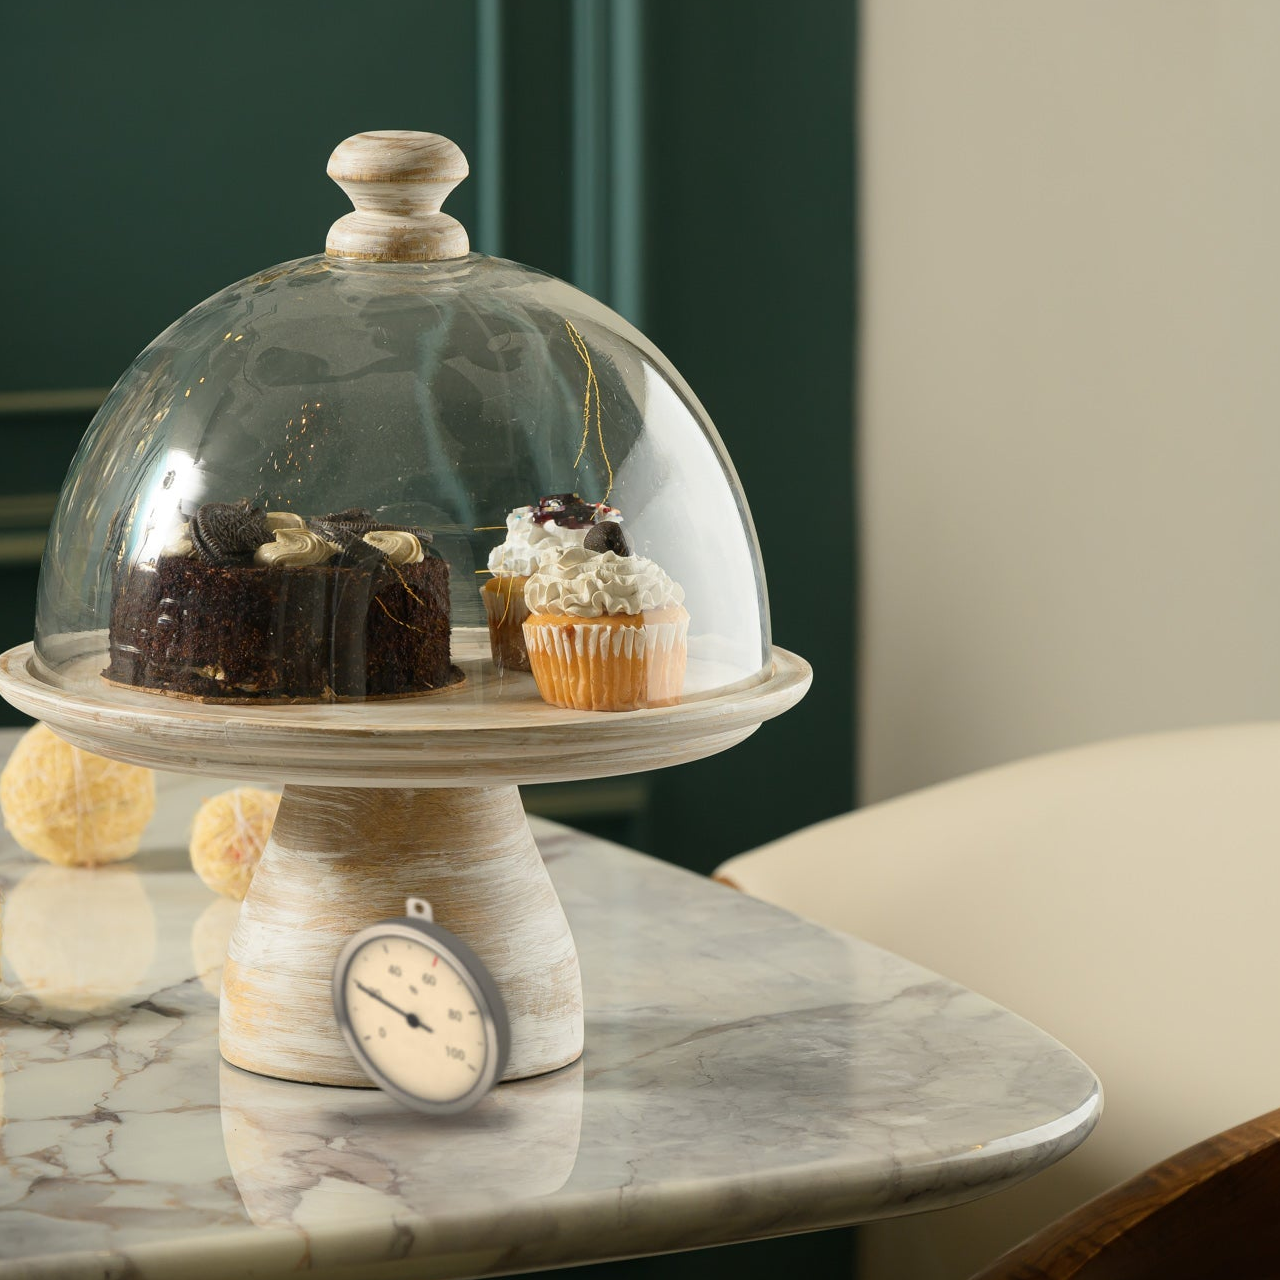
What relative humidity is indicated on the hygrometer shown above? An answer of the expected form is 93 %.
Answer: 20 %
